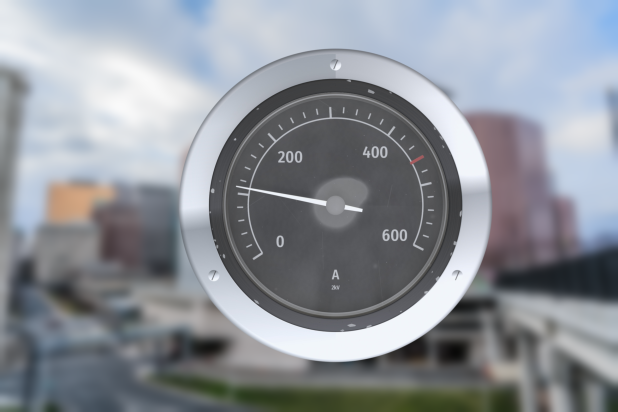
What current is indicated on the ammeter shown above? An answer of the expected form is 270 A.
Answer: 110 A
